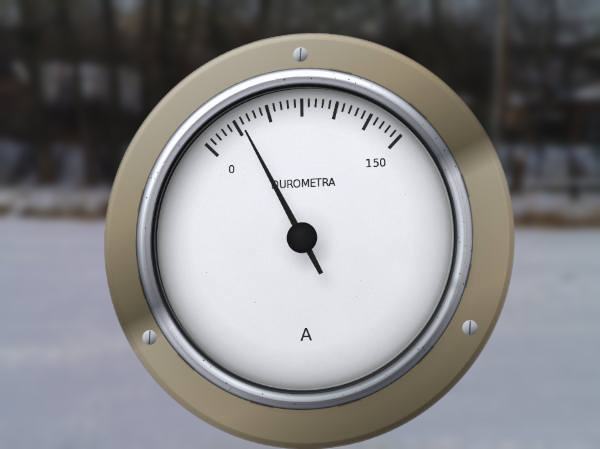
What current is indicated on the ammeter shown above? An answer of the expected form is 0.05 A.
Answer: 30 A
